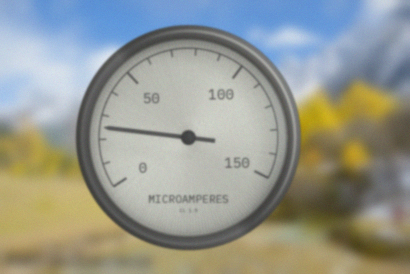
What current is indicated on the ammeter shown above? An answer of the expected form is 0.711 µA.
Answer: 25 µA
